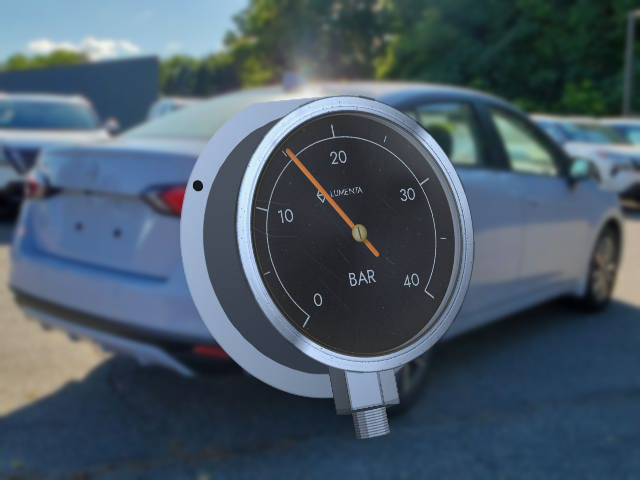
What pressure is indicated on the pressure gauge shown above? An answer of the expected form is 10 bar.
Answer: 15 bar
